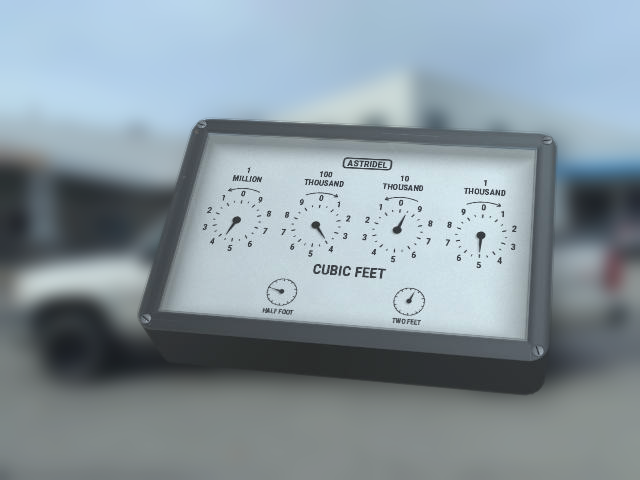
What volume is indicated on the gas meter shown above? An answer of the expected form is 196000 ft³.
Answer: 439500 ft³
